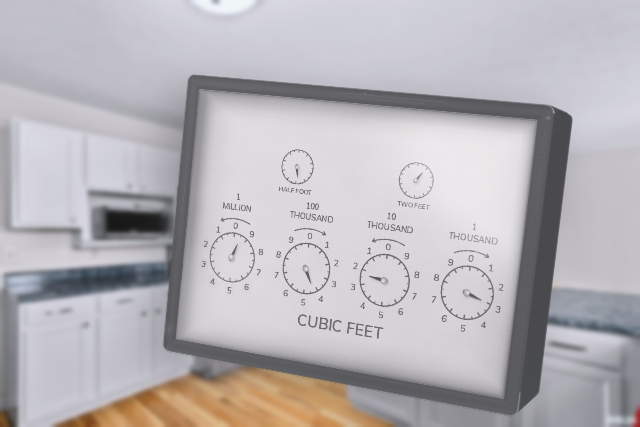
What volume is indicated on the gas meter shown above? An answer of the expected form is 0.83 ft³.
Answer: 942300 ft³
